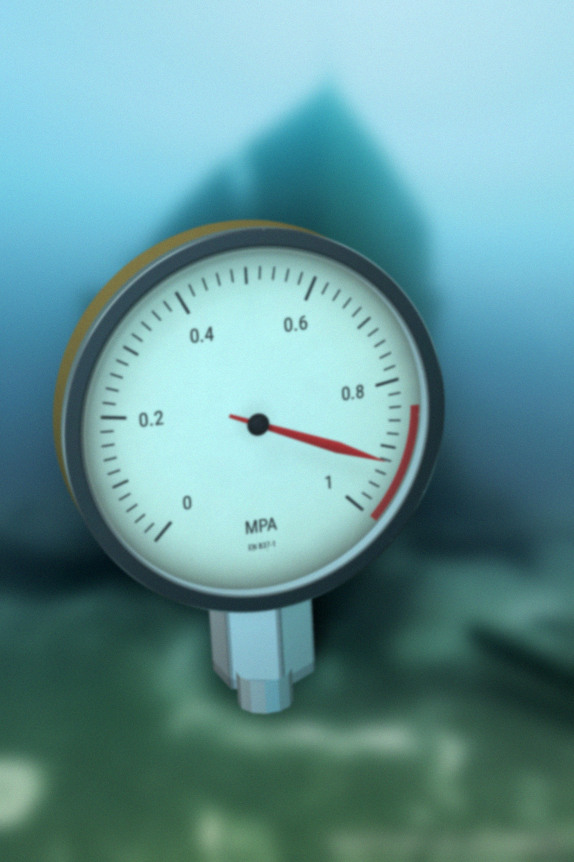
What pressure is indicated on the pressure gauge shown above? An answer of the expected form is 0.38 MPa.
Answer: 0.92 MPa
